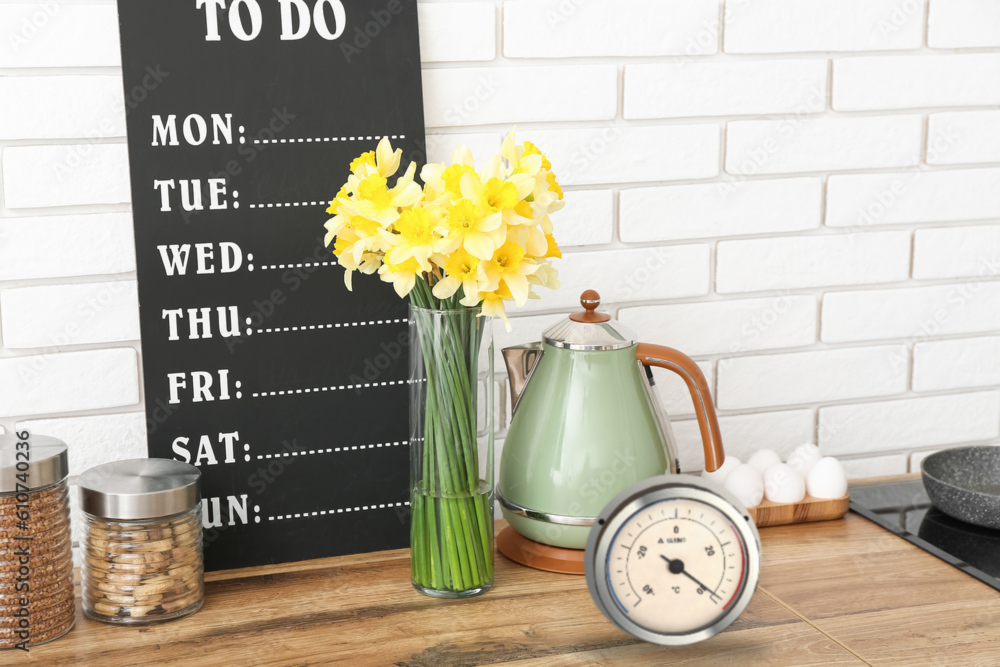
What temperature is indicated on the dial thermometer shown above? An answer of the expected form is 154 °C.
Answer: 38 °C
